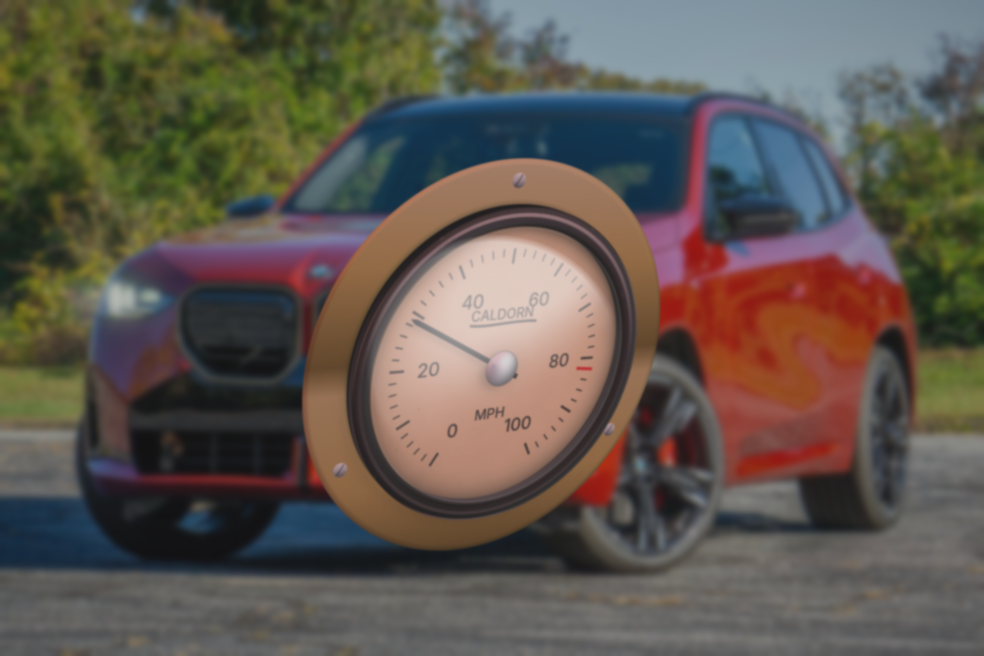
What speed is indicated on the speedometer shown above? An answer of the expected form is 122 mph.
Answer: 29 mph
